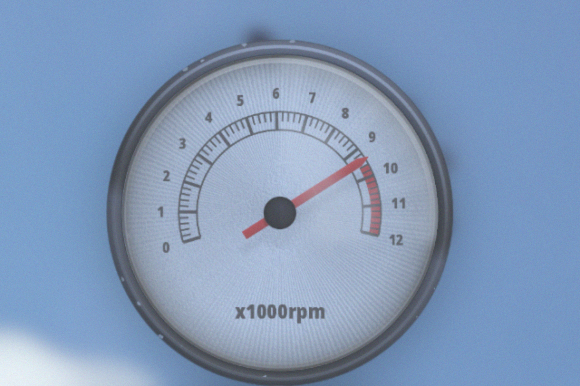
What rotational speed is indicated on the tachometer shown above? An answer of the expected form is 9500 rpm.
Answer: 9400 rpm
